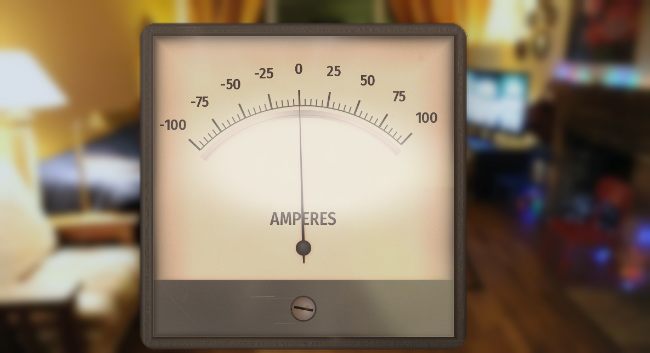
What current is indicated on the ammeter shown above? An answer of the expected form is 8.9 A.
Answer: 0 A
